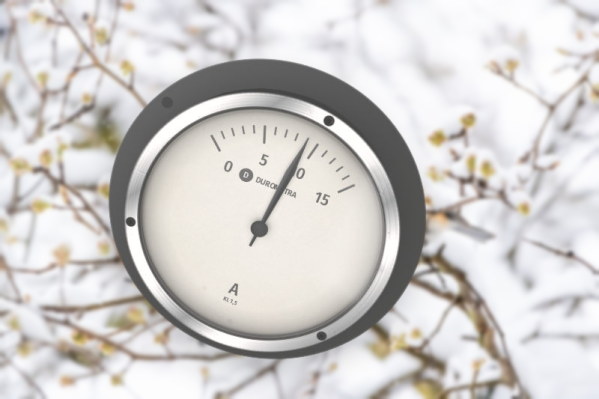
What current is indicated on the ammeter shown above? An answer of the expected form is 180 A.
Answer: 9 A
